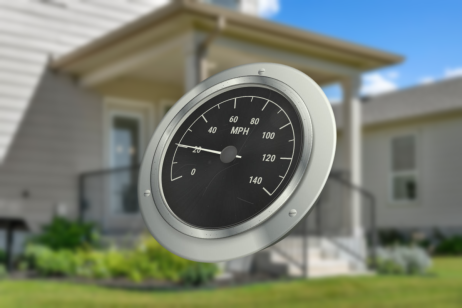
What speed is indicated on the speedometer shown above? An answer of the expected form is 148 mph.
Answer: 20 mph
